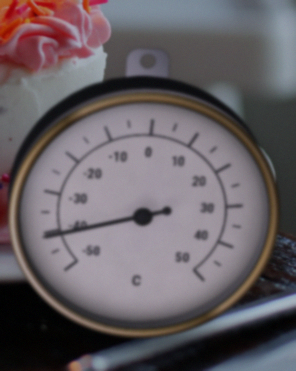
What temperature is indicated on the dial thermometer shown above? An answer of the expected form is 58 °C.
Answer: -40 °C
